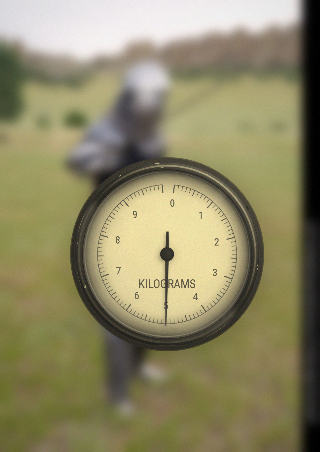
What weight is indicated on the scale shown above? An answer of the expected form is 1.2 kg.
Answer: 5 kg
